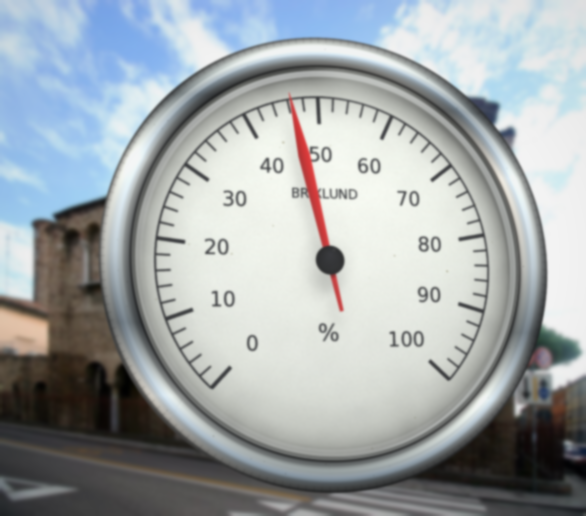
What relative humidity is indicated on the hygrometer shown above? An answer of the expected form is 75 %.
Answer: 46 %
